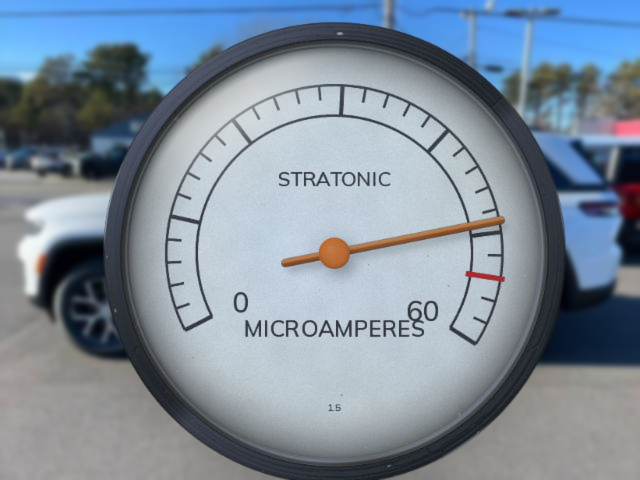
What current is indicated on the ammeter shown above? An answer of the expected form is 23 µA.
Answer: 49 µA
